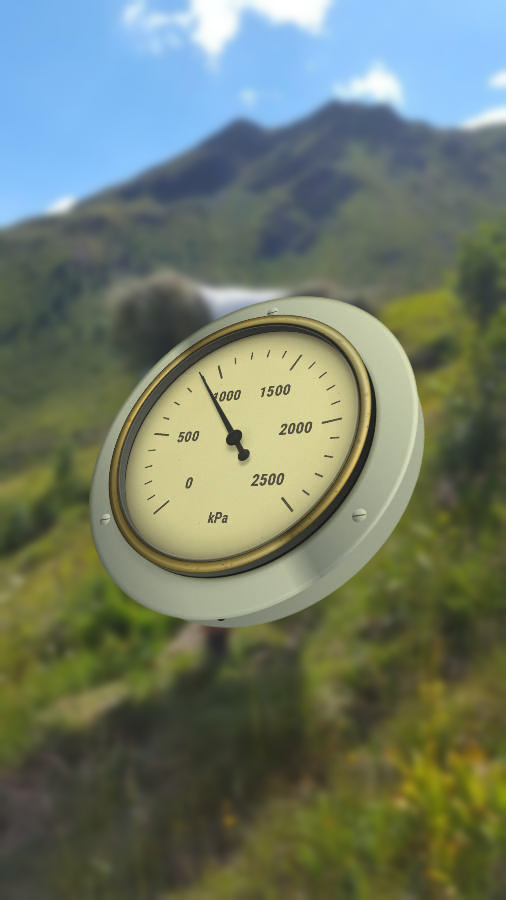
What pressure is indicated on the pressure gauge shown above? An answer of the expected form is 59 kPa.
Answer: 900 kPa
